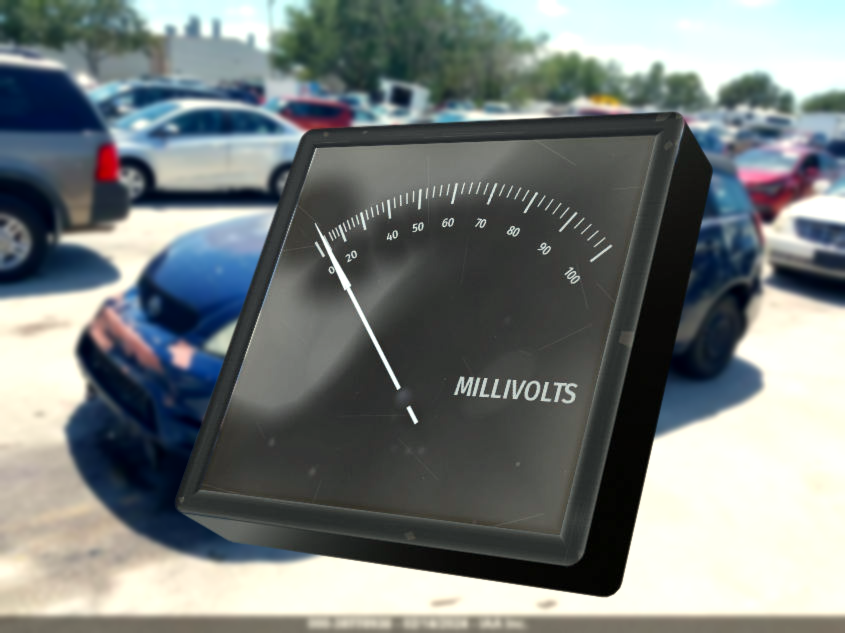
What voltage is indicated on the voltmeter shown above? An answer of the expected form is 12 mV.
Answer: 10 mV
